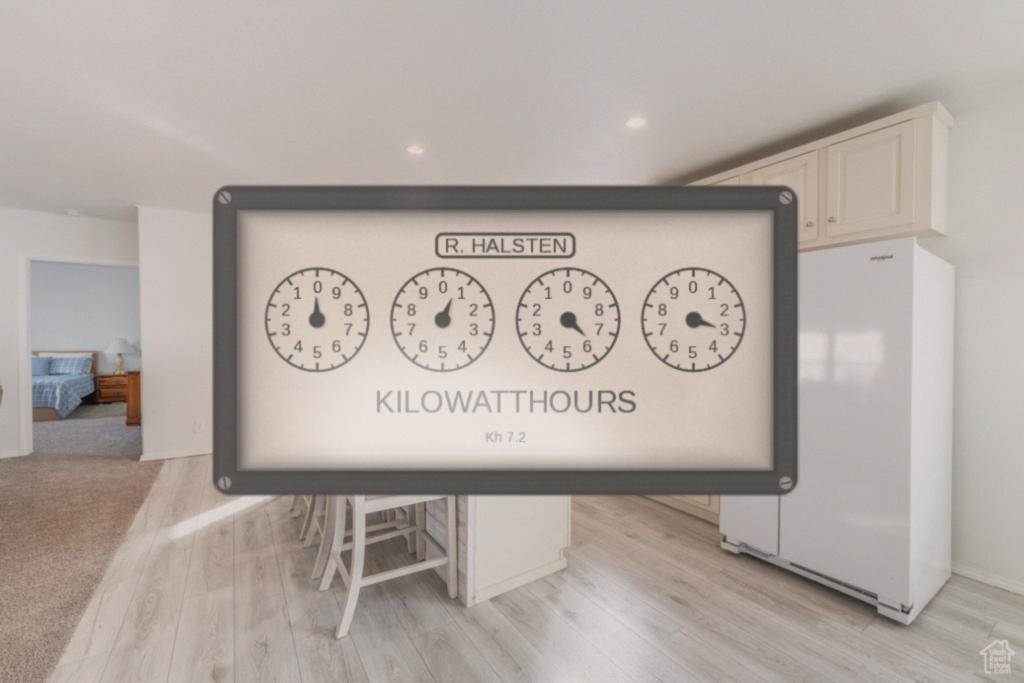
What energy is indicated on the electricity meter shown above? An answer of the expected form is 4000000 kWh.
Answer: 63 kWh
